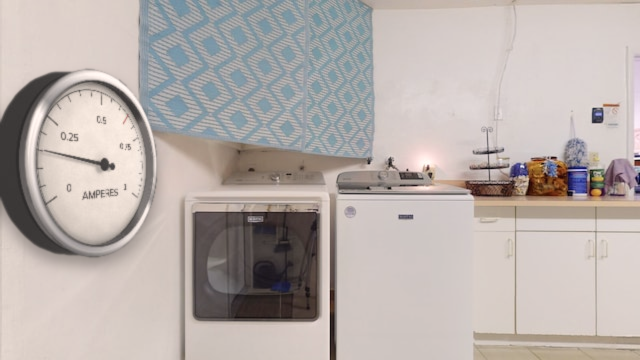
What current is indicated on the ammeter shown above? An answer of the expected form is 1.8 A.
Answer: 0.15 A
